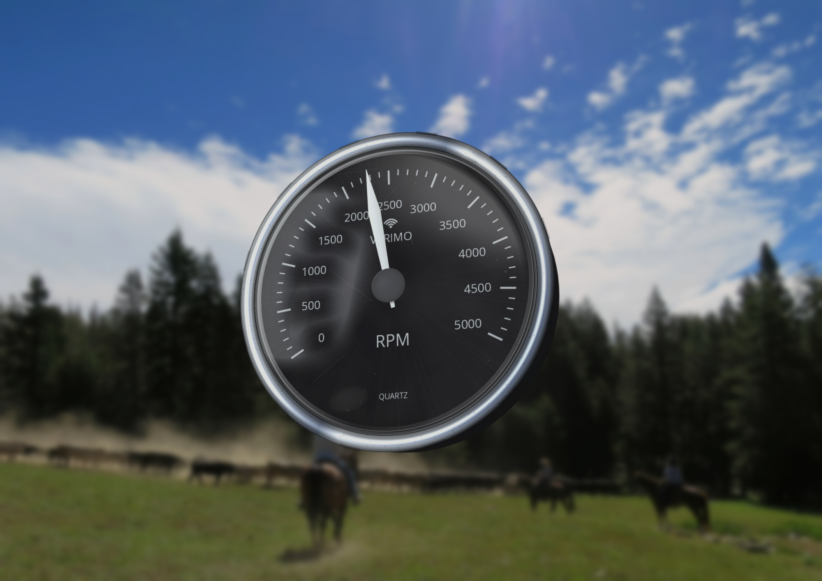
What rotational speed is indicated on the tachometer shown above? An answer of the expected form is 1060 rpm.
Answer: 2300 rpm
